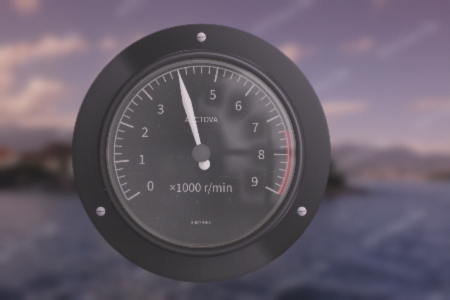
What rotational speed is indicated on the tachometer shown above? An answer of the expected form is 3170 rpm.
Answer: 4000 rpm
